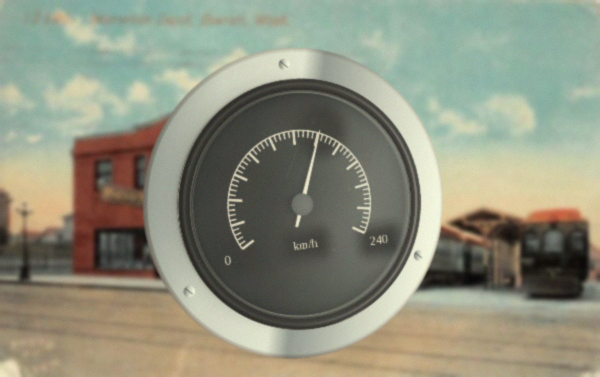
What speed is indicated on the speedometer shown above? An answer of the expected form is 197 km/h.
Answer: 140 km/h
